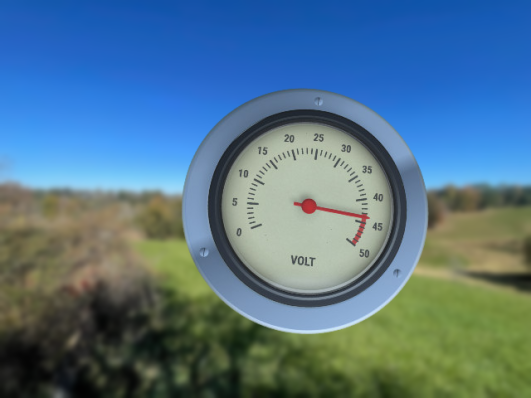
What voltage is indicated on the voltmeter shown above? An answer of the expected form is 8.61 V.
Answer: 44 V
